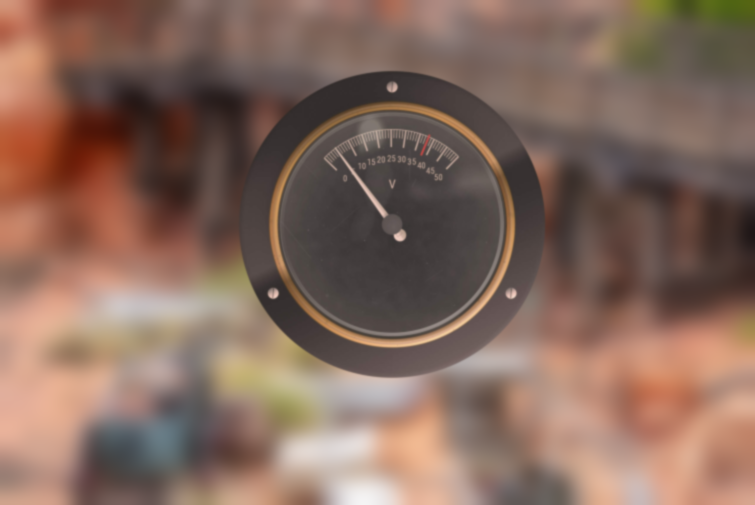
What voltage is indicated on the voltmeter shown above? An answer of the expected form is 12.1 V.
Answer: 5 V
